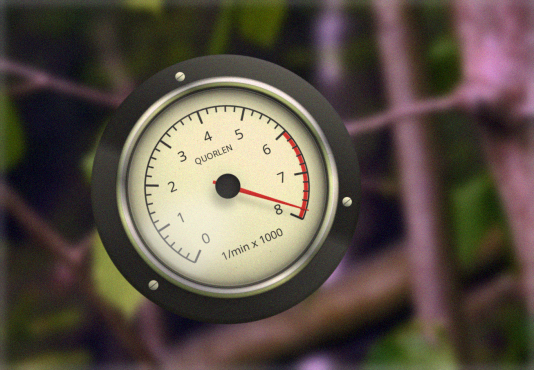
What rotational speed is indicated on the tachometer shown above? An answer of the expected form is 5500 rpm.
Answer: 7800 rpm
